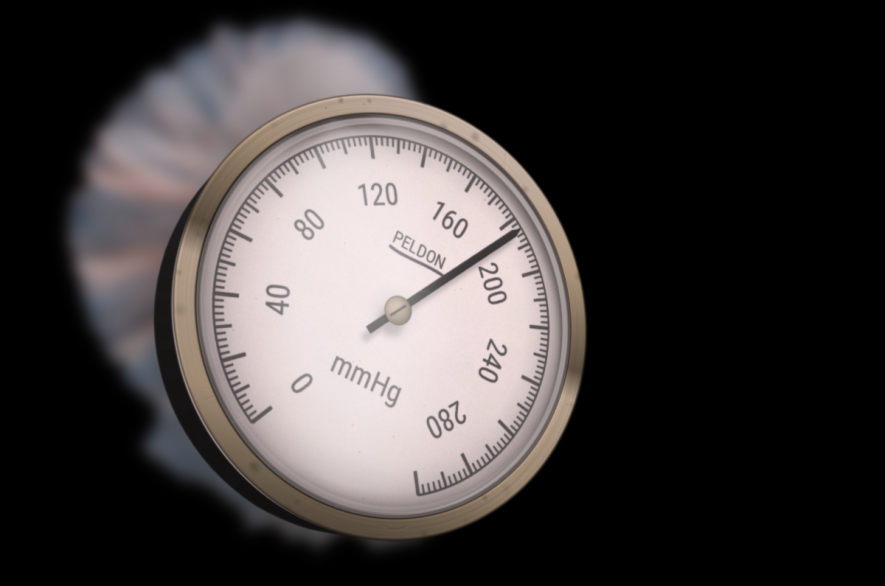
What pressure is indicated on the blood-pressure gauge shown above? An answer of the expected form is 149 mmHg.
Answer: 184 mmHg
